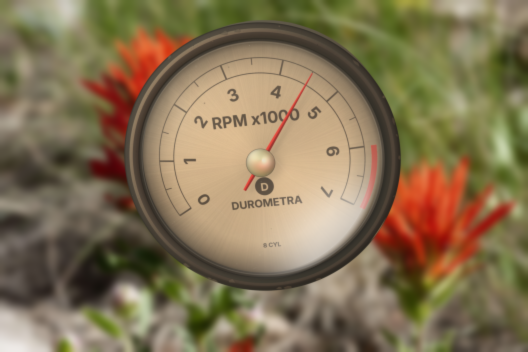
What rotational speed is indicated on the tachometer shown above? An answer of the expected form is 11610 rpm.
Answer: 4500 rpm
